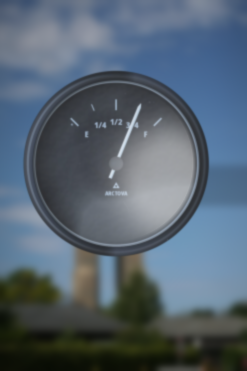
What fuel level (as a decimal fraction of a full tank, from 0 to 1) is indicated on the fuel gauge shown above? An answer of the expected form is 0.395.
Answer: 0.75
